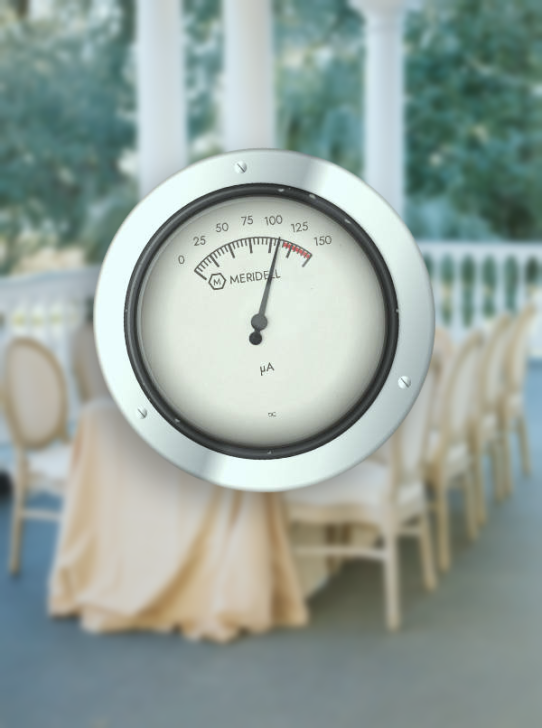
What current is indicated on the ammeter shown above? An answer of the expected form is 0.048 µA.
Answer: 110 µA
